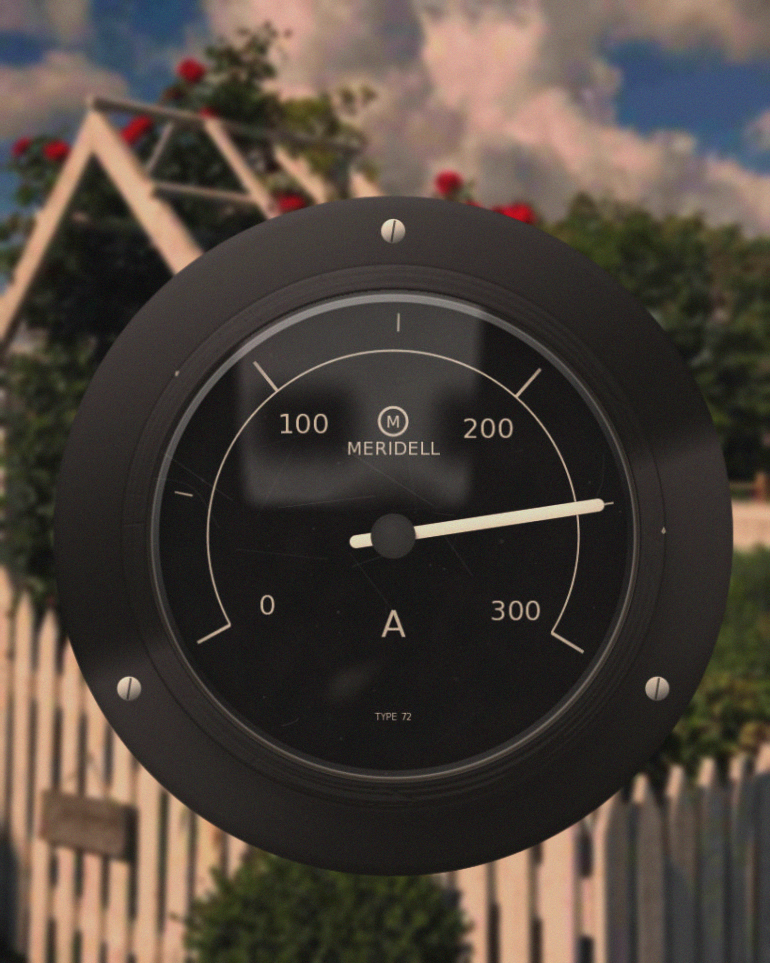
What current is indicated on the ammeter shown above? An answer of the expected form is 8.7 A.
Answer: 250 A
